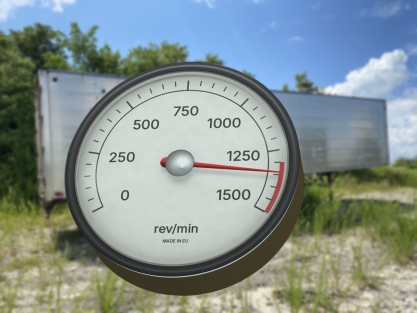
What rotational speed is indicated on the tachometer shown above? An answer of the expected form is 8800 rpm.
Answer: 1350 rpm
